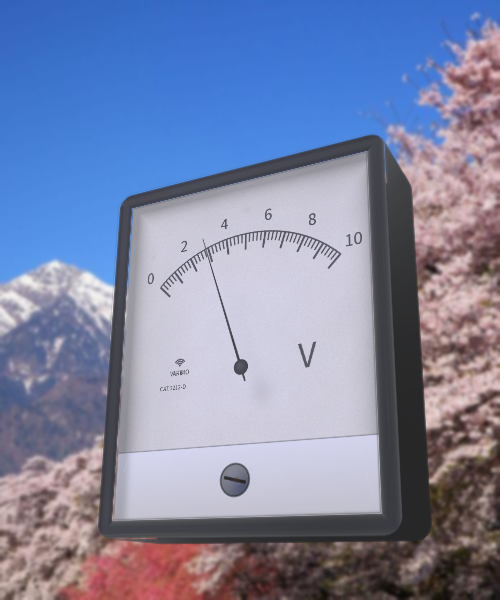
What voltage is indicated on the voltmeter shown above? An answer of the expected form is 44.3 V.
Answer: 3 V
